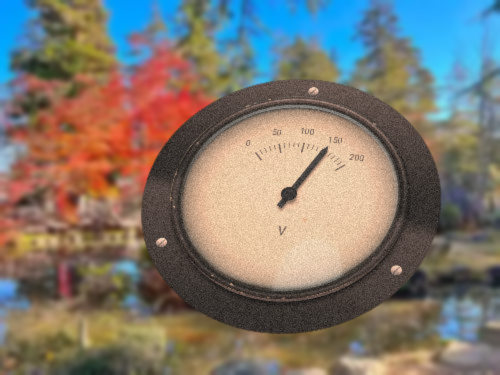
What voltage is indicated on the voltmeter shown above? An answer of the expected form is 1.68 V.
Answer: 150 V
